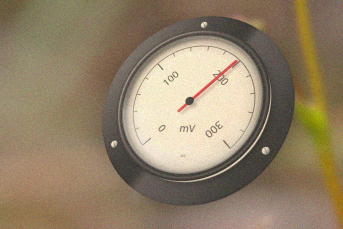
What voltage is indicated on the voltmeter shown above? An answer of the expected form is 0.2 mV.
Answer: 200 mV
